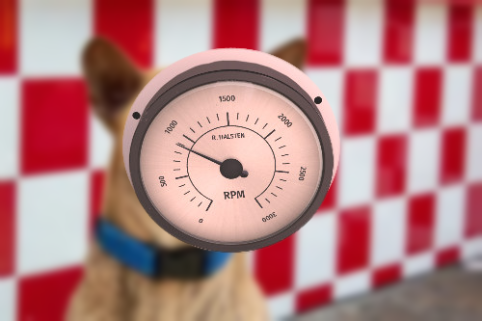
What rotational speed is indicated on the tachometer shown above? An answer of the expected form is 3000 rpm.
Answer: 900 rpm
